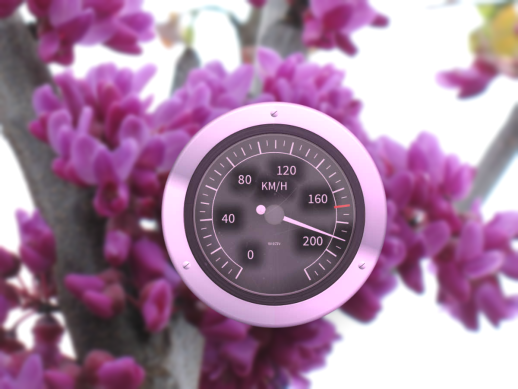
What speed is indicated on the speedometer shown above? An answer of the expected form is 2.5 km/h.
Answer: 190 km/h
